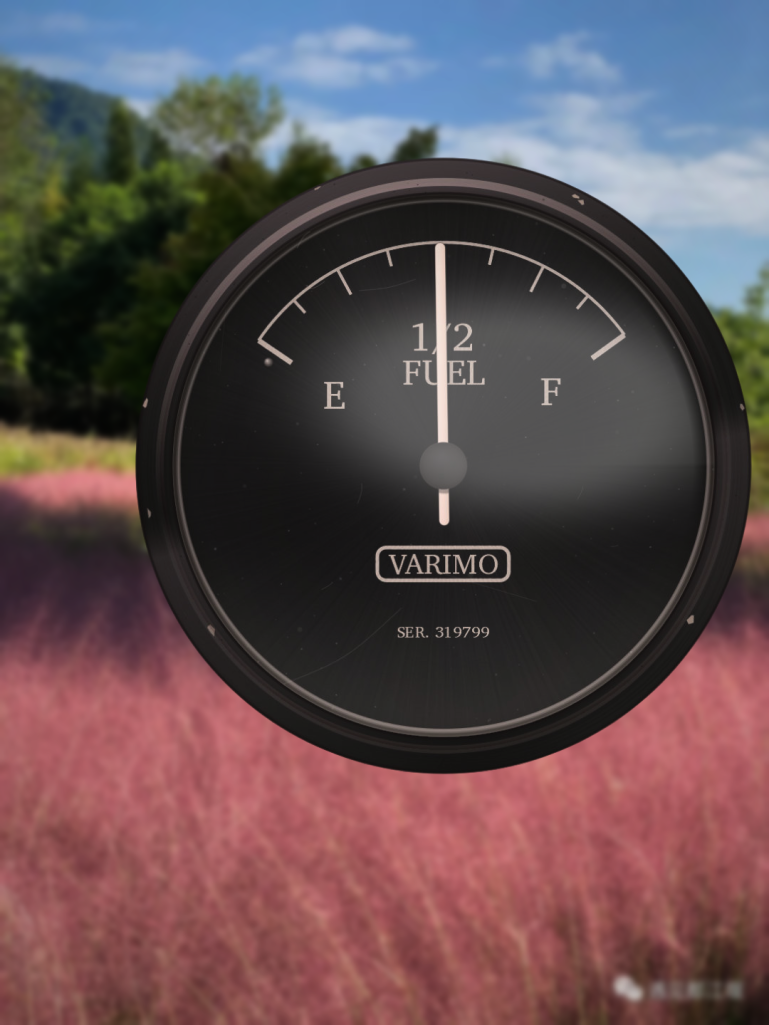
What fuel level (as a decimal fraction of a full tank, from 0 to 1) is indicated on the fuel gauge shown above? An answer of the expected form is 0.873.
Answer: 0.5
